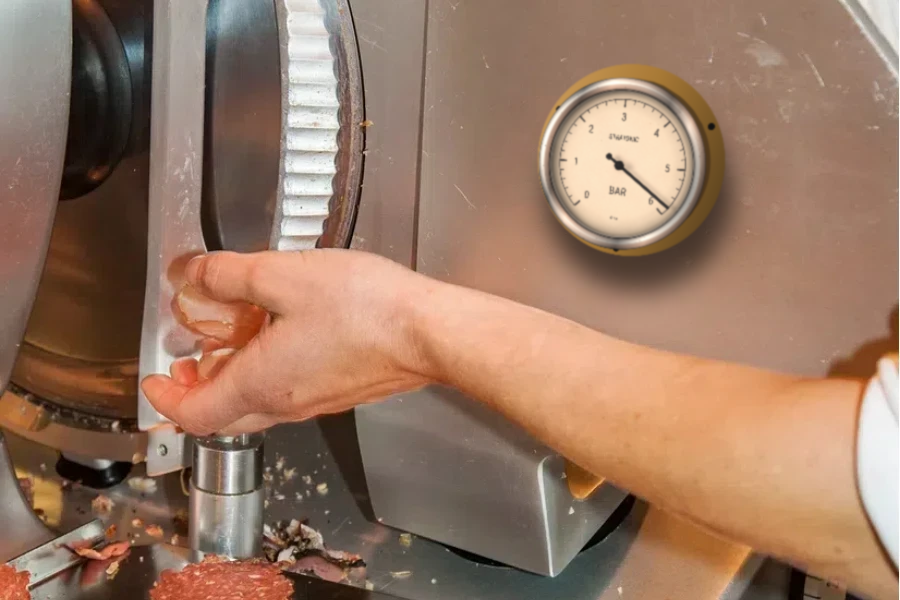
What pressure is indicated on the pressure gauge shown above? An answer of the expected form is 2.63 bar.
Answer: 5.8 bar
